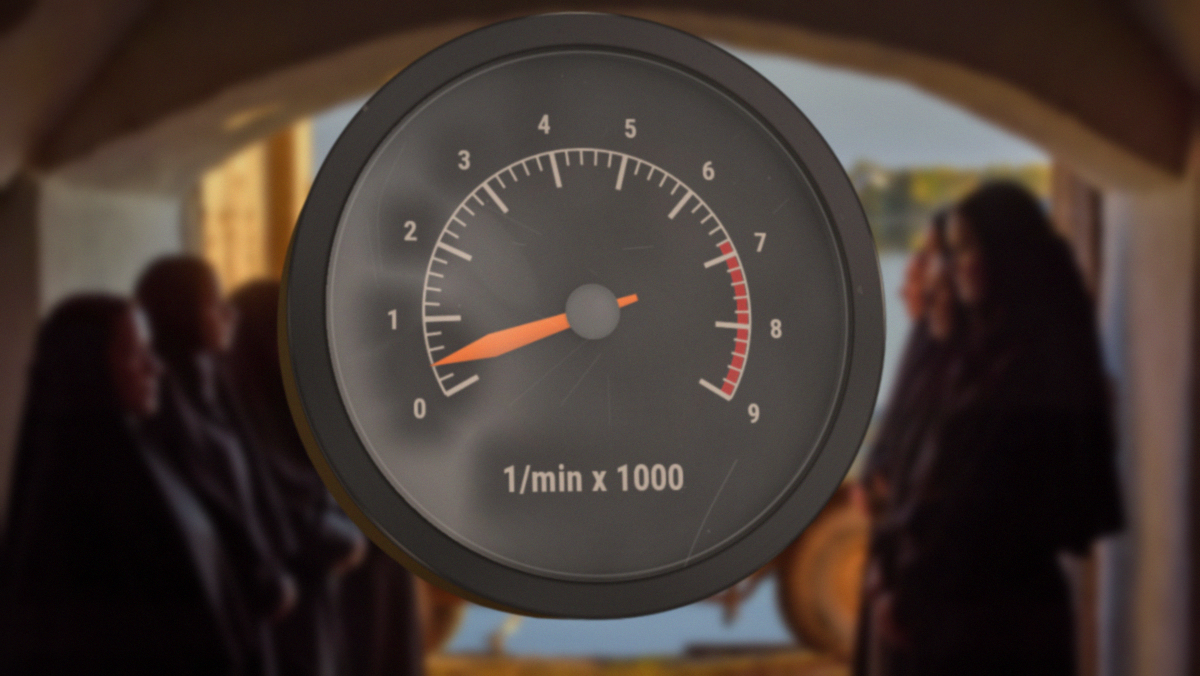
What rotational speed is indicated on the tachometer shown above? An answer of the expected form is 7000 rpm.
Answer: 400 rpm
